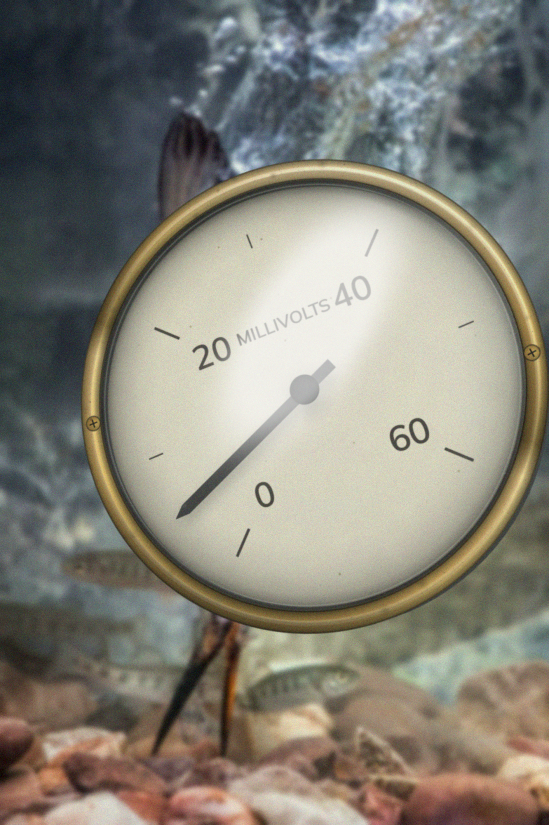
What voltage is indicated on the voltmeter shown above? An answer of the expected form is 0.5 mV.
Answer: 5 mV
